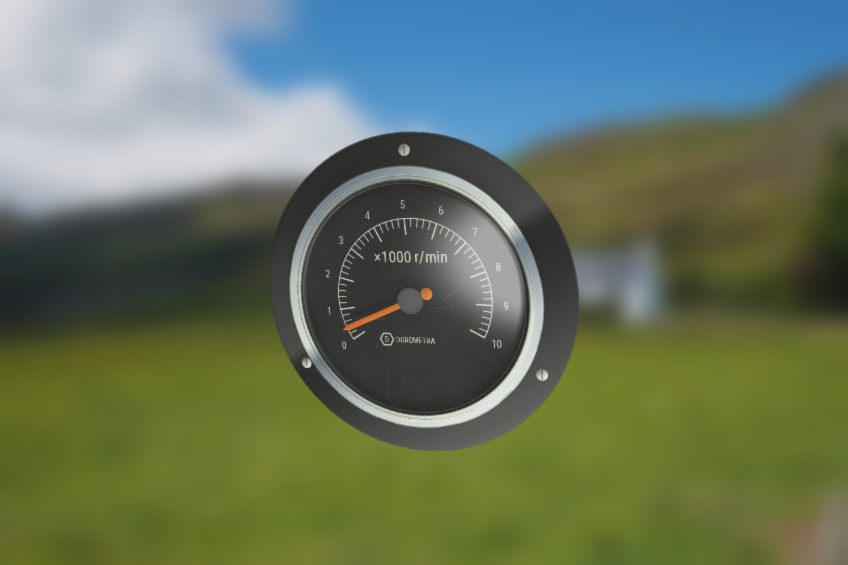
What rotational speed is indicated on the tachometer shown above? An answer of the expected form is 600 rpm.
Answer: 400 rpm
